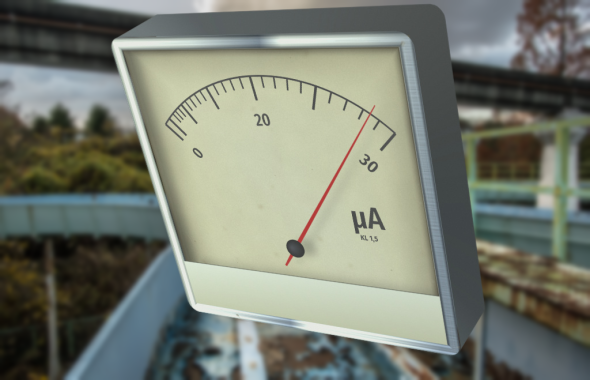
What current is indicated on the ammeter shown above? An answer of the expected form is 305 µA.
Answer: 28.5 µA
